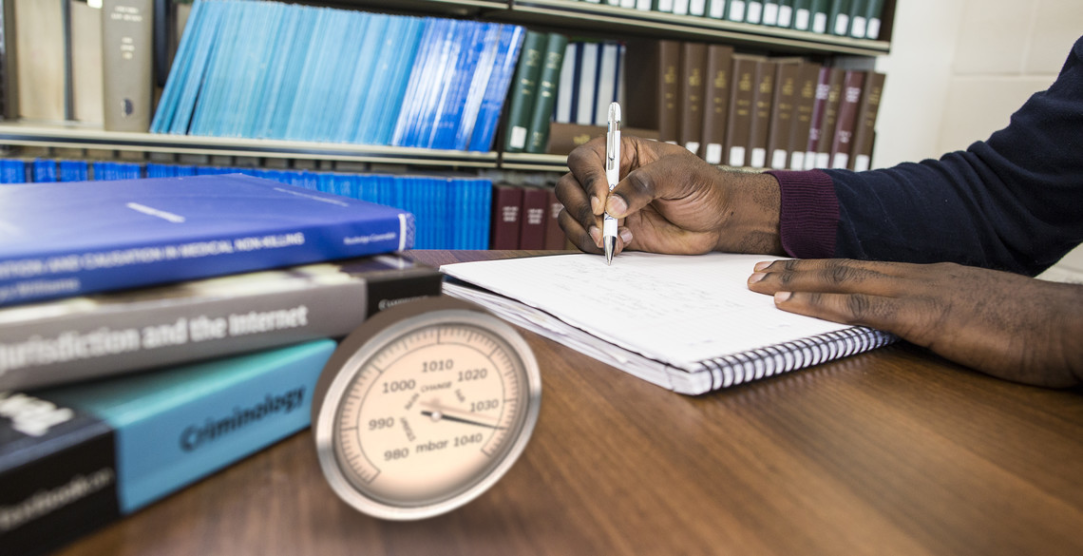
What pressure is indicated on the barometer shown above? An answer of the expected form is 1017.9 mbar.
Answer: 1035 mbar
